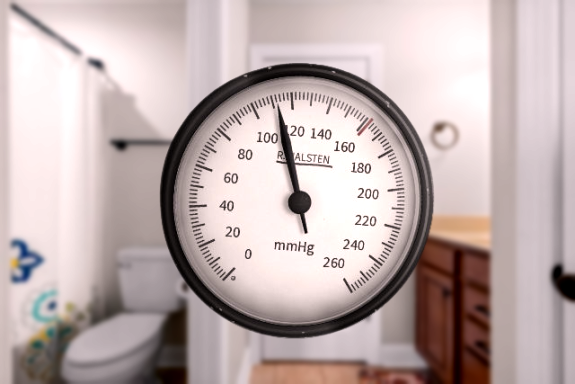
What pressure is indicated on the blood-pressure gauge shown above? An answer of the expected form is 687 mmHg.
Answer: 112 mmHg
